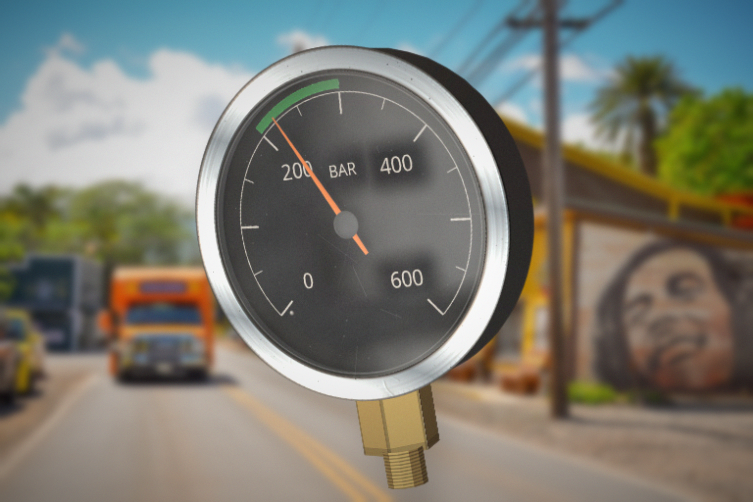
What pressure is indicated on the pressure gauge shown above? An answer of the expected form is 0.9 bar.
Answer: 225 bar
